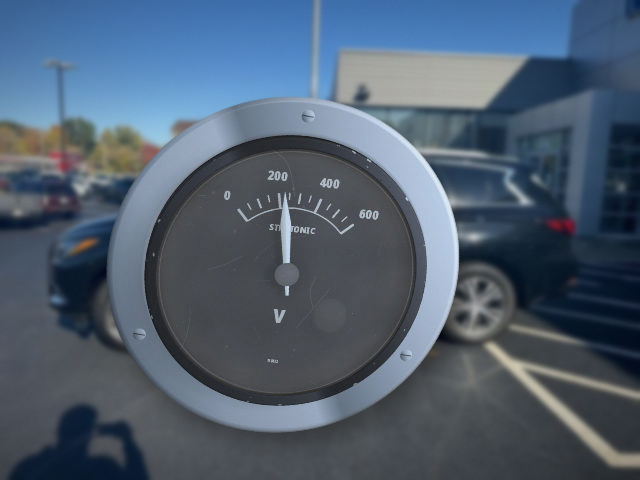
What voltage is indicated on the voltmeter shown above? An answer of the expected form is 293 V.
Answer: 225 V
